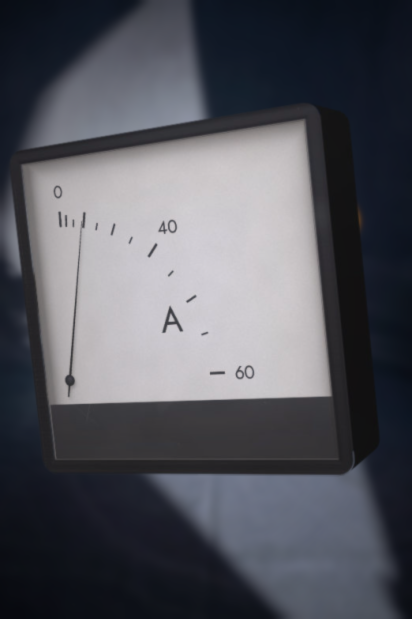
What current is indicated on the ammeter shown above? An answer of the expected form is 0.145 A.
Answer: 20 A
